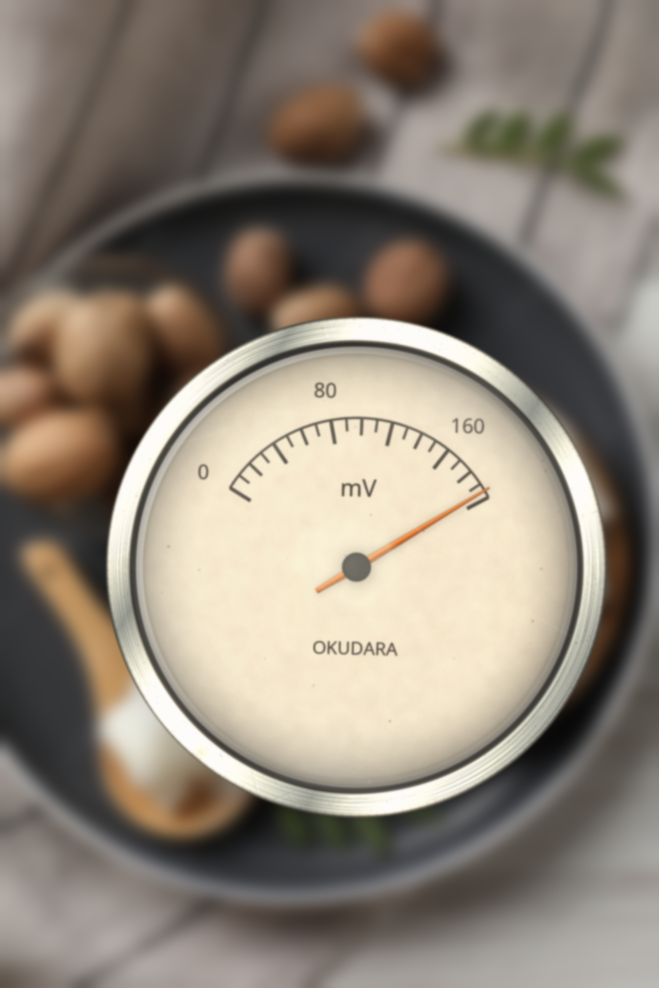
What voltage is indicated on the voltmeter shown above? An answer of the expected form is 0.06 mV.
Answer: 195 mV
